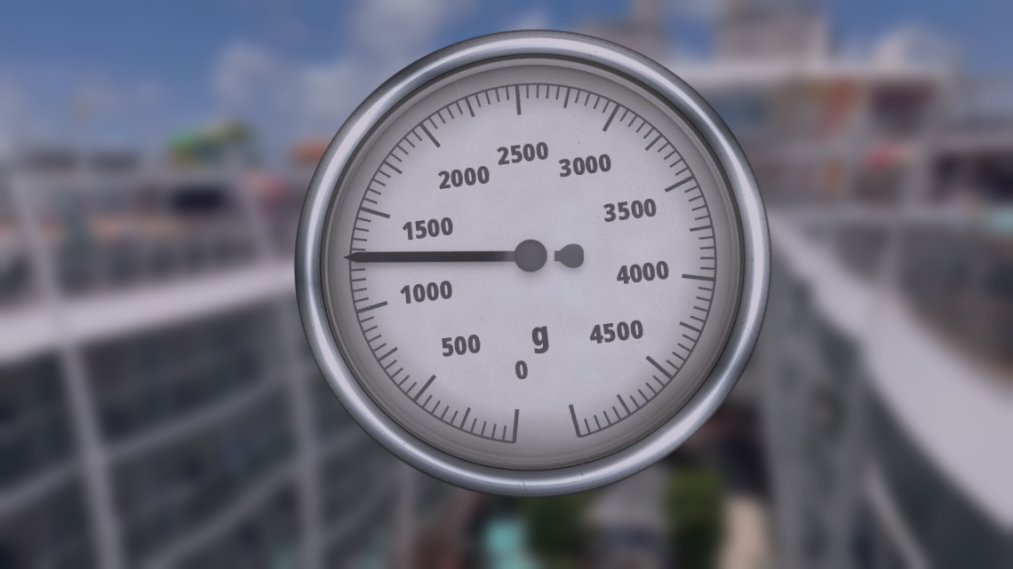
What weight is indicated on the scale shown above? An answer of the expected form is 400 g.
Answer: 1250 g
